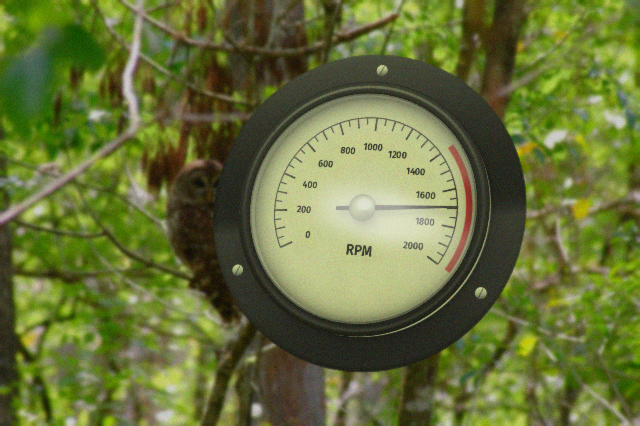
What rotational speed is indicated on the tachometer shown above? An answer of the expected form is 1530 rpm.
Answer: 1700 rpm
